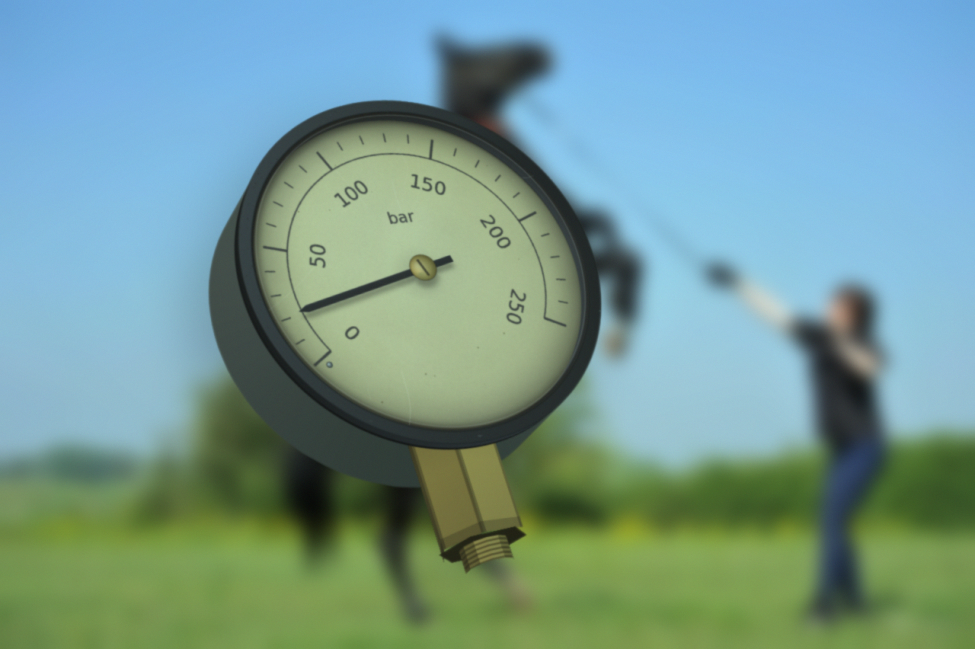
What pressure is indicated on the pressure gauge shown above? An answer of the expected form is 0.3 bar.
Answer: 20 bar
